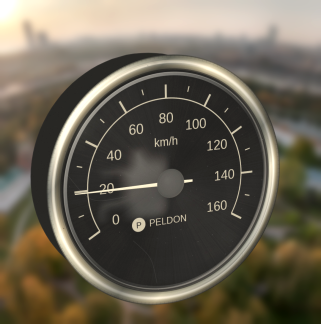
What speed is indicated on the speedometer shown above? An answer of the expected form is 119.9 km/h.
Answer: 20 km/h
